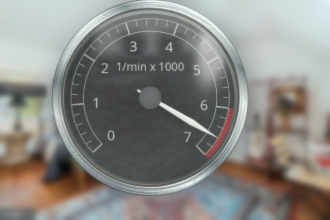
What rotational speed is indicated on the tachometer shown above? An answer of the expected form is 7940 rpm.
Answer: 6600 rpm
